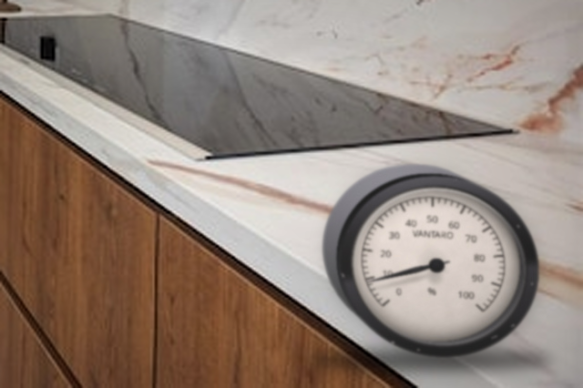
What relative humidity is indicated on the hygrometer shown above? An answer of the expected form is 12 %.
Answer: 10 %
